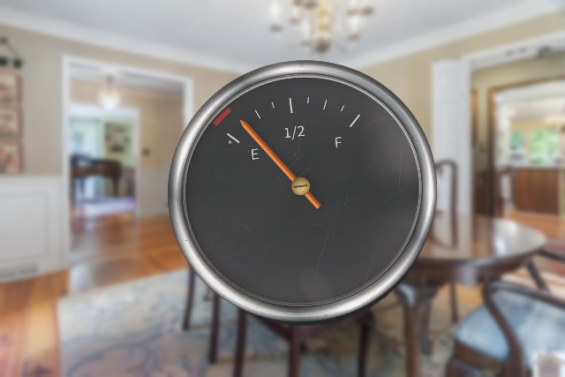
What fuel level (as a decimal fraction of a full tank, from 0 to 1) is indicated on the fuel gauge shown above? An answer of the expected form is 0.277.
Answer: 0.125
